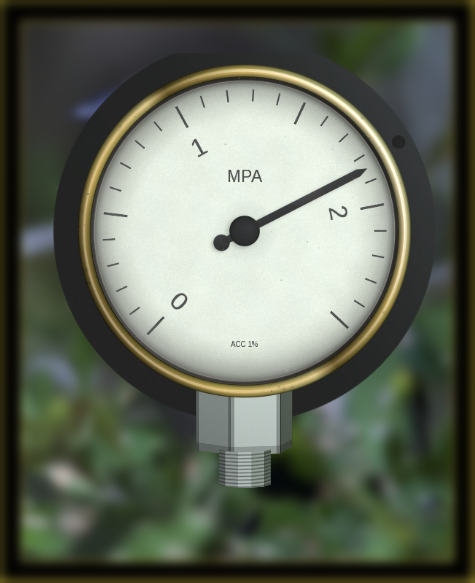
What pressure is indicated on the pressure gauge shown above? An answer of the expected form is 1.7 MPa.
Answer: 1.85 MPa
